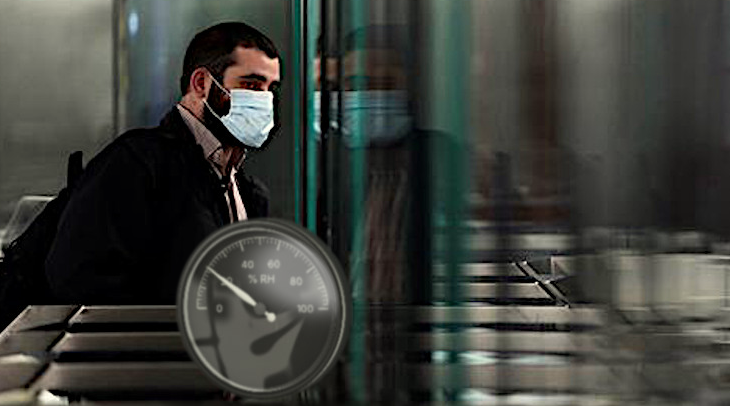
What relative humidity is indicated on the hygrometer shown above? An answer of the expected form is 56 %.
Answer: 20 %
